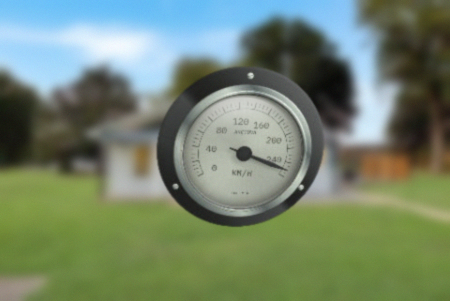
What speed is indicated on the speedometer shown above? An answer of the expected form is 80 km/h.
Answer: 250 km/h
